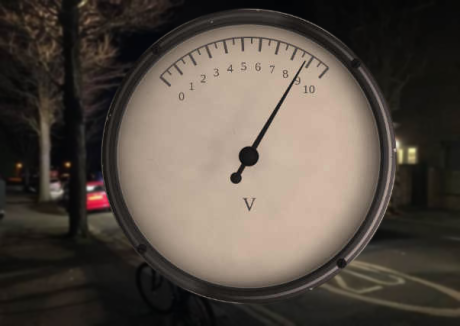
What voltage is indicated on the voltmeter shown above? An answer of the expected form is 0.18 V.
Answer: 8.75 V
